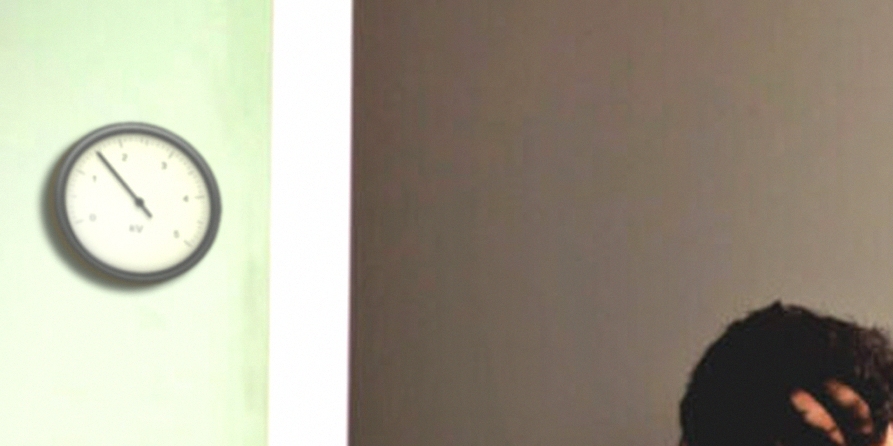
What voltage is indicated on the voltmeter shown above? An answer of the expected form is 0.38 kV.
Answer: 1.5 kV
